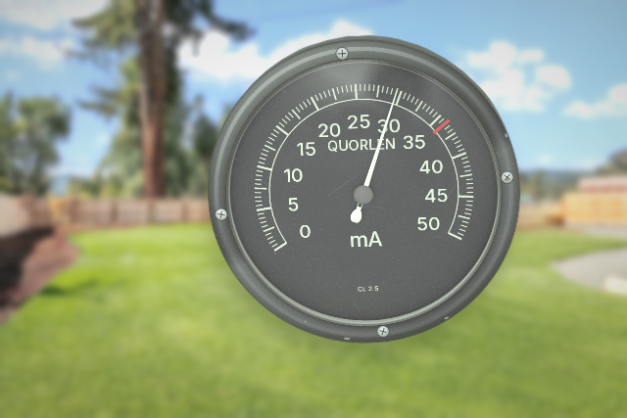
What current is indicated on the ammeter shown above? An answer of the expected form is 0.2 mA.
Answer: 29.5 mA
